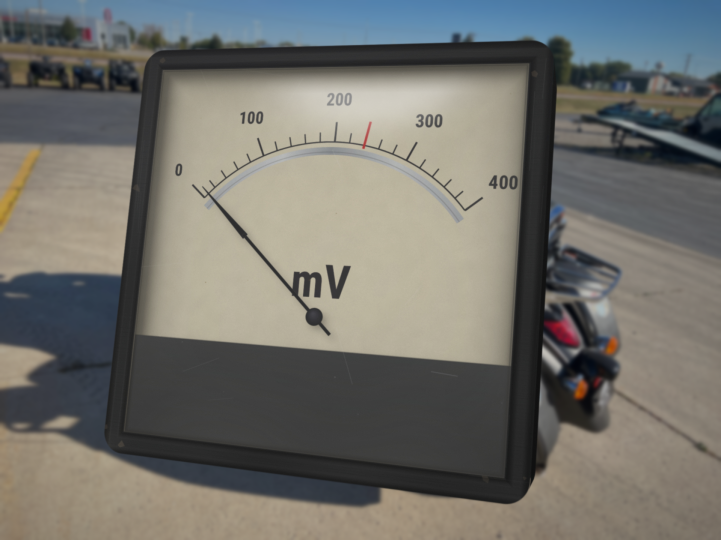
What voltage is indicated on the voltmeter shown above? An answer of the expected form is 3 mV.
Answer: 10 mV
